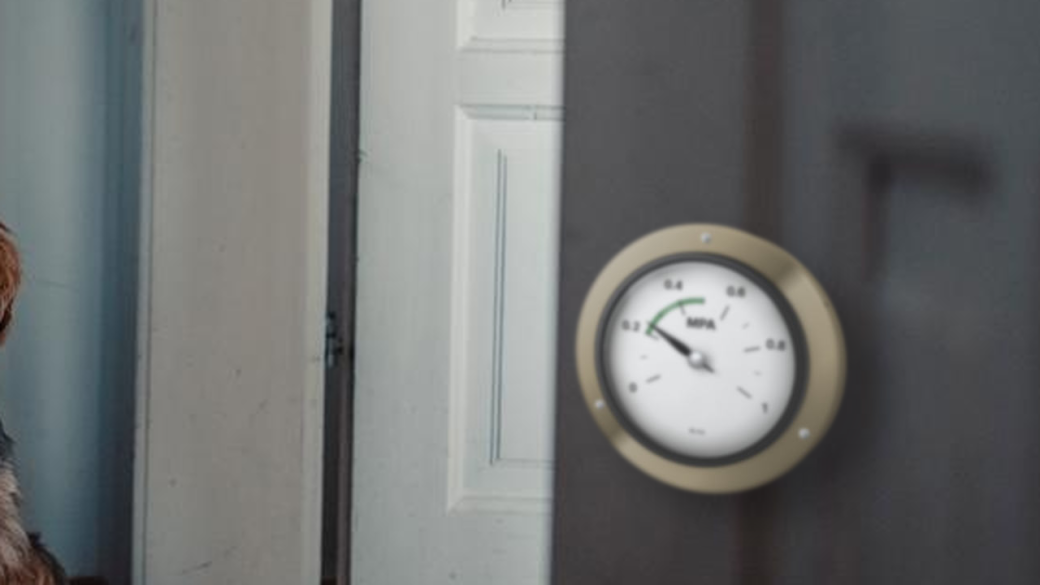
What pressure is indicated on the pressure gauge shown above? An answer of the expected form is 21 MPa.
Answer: 0.25 MPa
